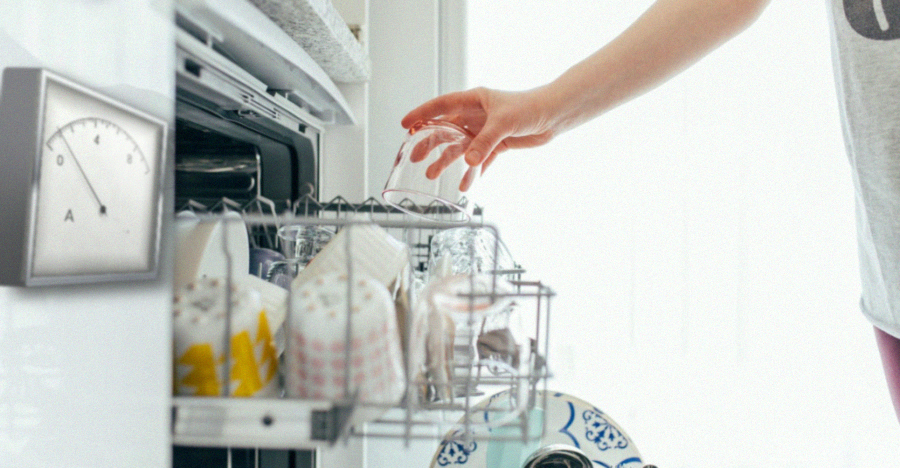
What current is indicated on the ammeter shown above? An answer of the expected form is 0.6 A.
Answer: 1 A
